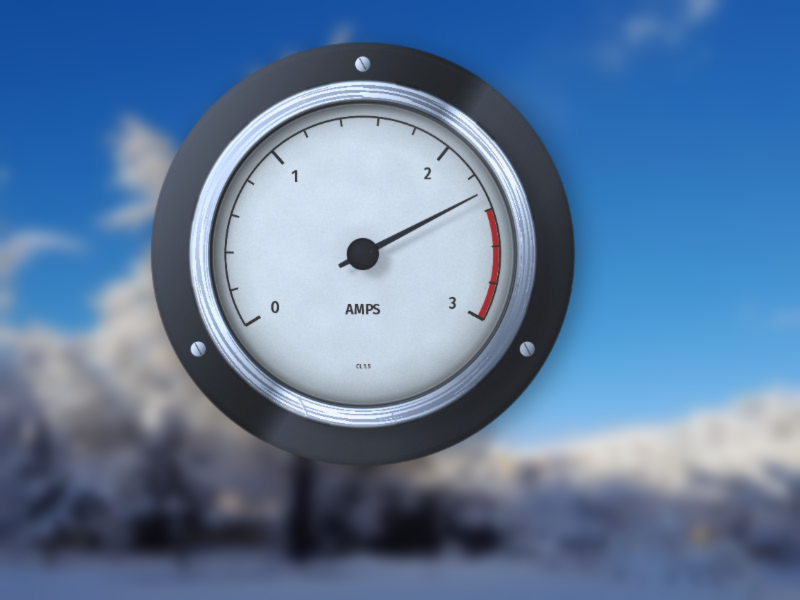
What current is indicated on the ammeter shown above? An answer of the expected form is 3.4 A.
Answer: 2.3 A
